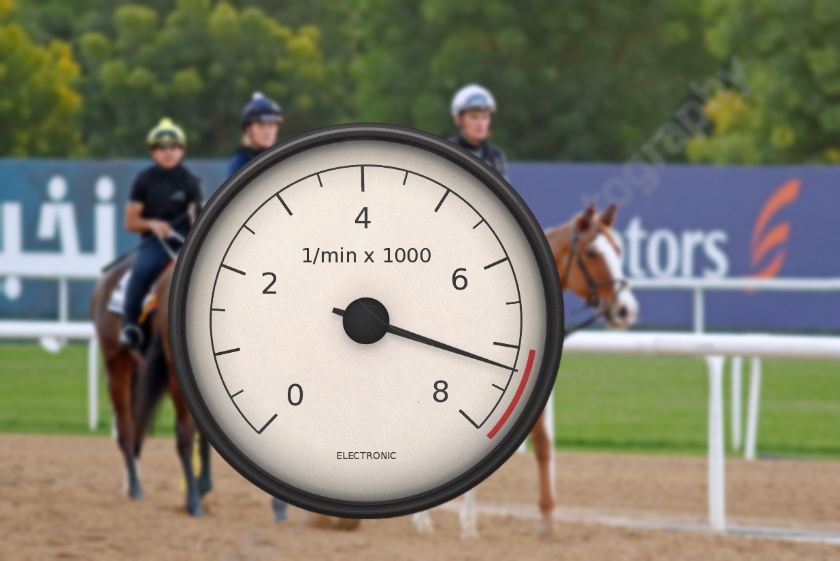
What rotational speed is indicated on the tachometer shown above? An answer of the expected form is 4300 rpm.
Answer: 7250 rpm
